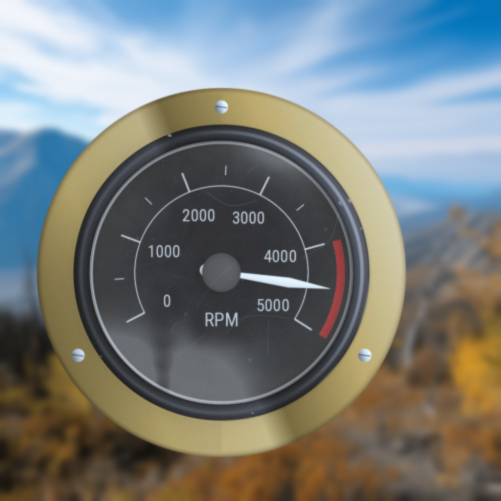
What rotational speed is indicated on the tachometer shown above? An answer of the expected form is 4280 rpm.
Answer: 4500 rpm
